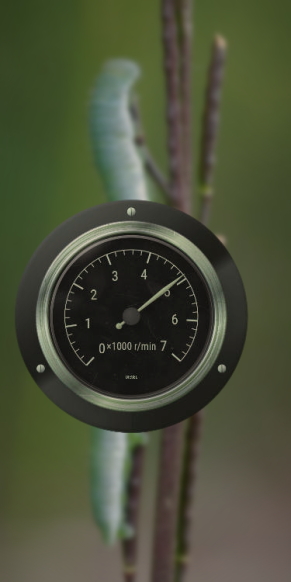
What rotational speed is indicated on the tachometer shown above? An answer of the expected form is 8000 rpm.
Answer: 4900 rpm
